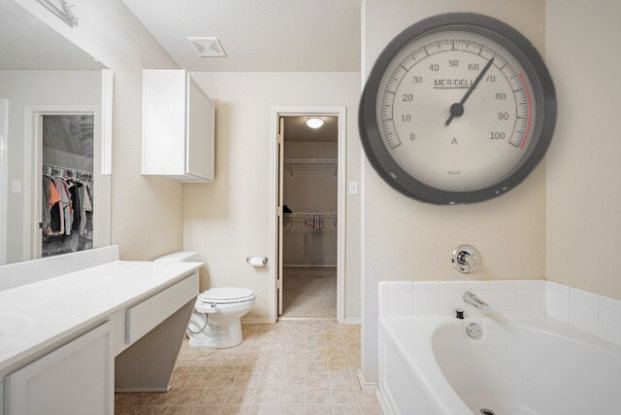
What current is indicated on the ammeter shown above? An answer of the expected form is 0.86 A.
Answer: 65 A
